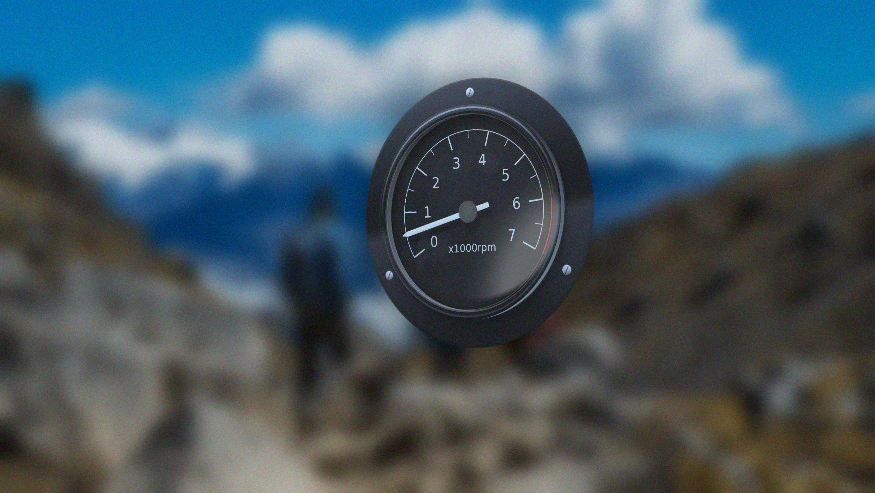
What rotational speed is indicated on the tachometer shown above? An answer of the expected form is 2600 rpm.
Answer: 500 rpm
